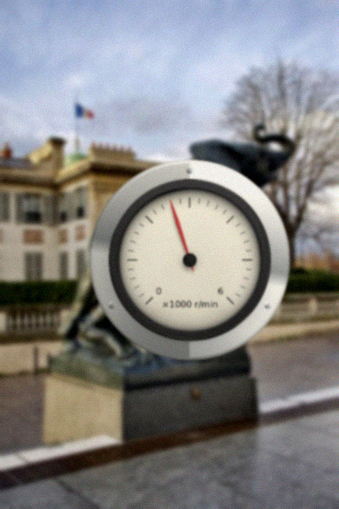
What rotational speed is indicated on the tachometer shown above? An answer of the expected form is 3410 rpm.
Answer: 2600 rpm
